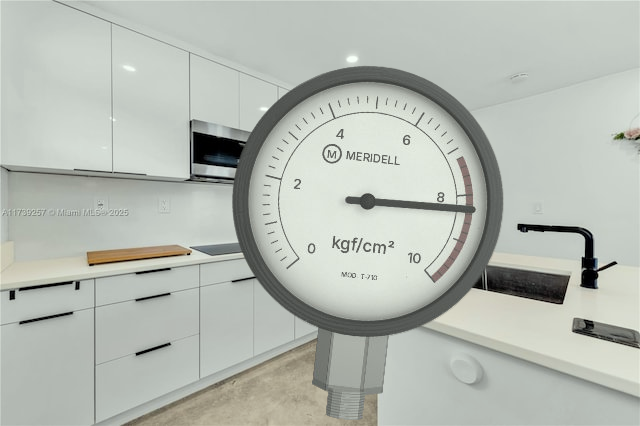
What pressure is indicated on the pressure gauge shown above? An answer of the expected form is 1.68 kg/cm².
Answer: 8.3 kg/cm²
